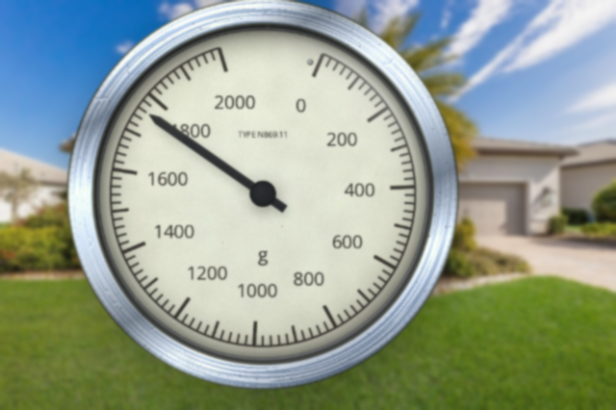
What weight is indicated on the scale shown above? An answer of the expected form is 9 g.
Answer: 1760 g
